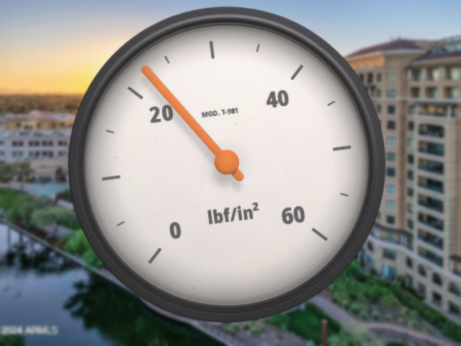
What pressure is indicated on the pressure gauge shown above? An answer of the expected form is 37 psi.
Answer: 22.5 psi
